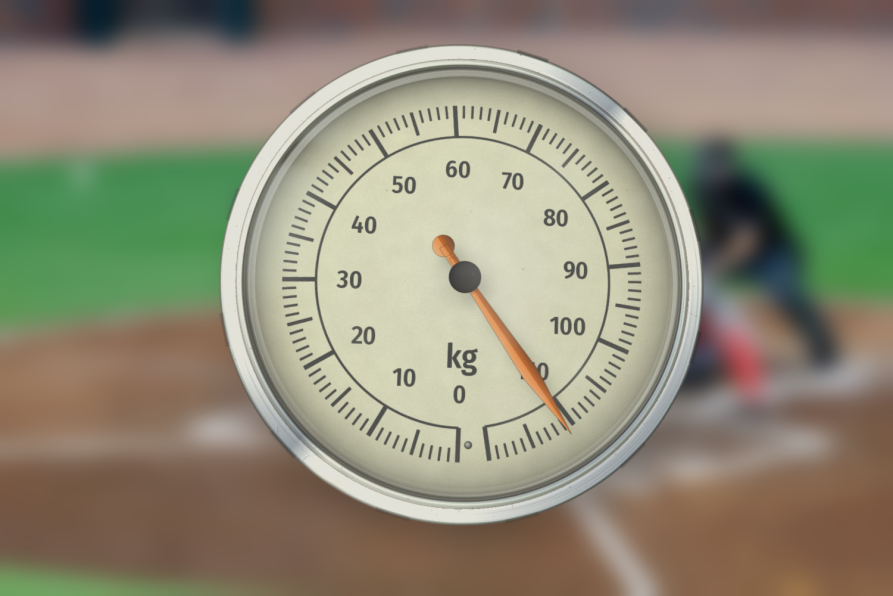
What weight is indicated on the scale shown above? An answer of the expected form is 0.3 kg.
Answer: 111 kg
